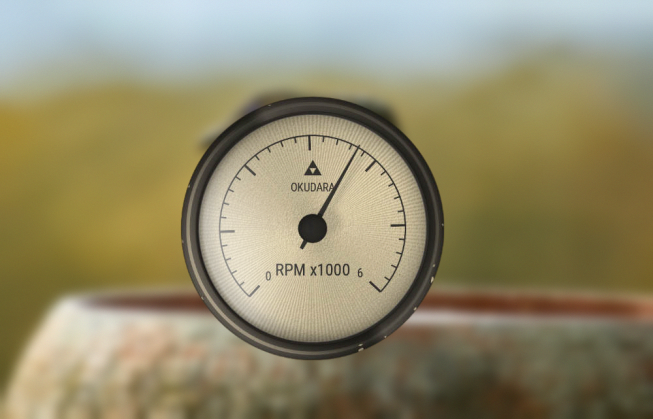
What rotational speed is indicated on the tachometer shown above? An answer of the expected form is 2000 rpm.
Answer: 3700 rpm
